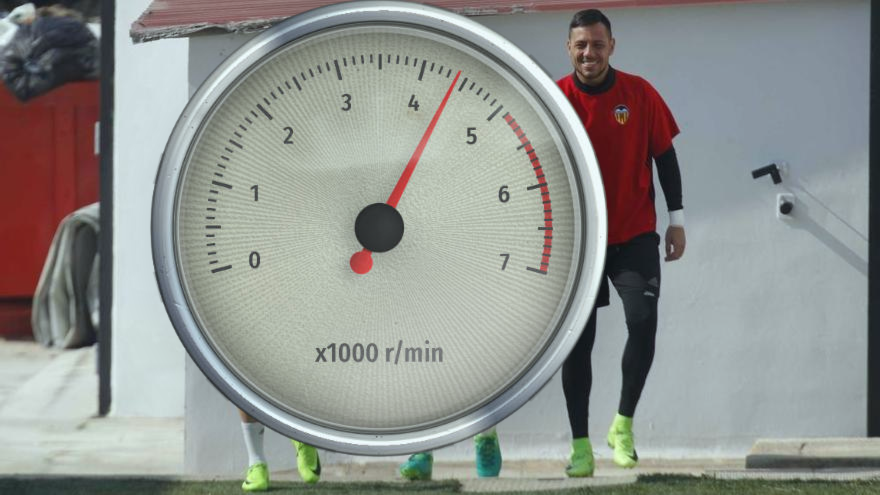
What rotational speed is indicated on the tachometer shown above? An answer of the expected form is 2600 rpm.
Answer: 4400 rpm
